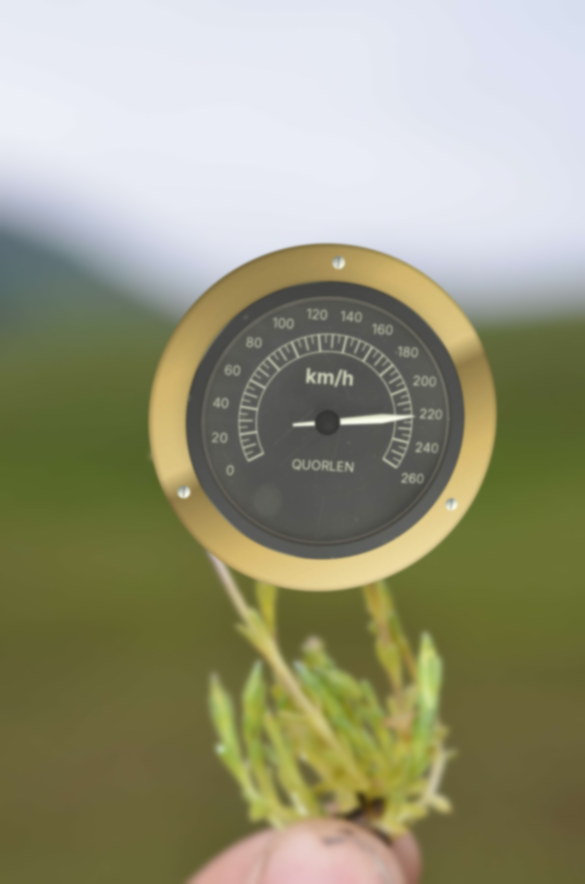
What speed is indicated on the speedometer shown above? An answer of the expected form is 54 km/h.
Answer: 220 km/h
